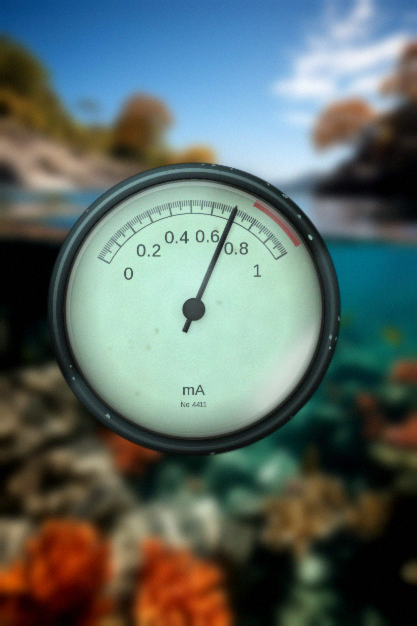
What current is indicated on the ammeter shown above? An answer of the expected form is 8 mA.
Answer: 0.7 mA
